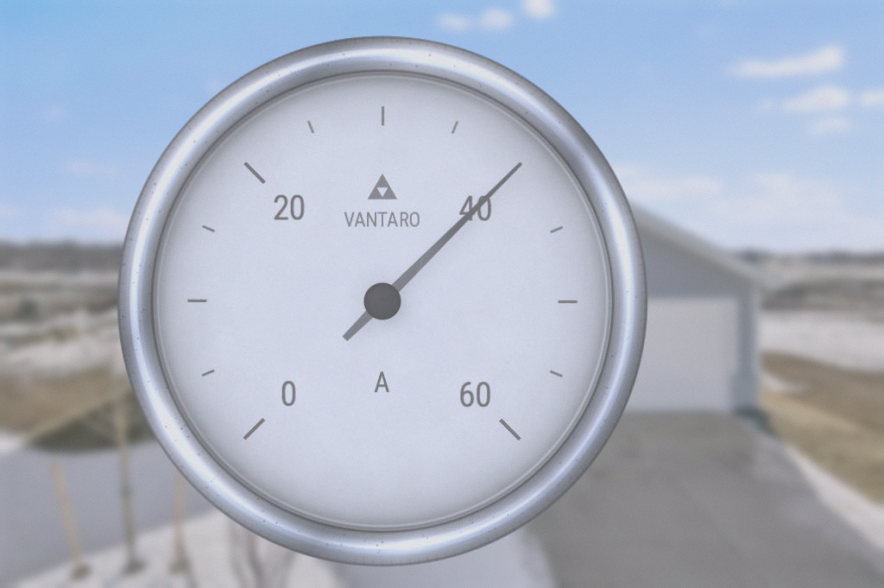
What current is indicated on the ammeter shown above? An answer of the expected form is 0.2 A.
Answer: 40 A
